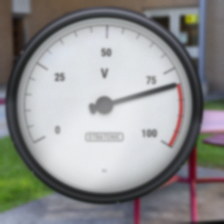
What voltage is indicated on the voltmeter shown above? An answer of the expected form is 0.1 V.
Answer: 80 V
